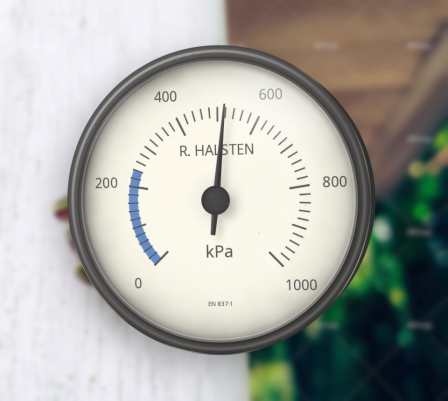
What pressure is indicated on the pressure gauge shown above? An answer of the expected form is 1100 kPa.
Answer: 520 kPa
